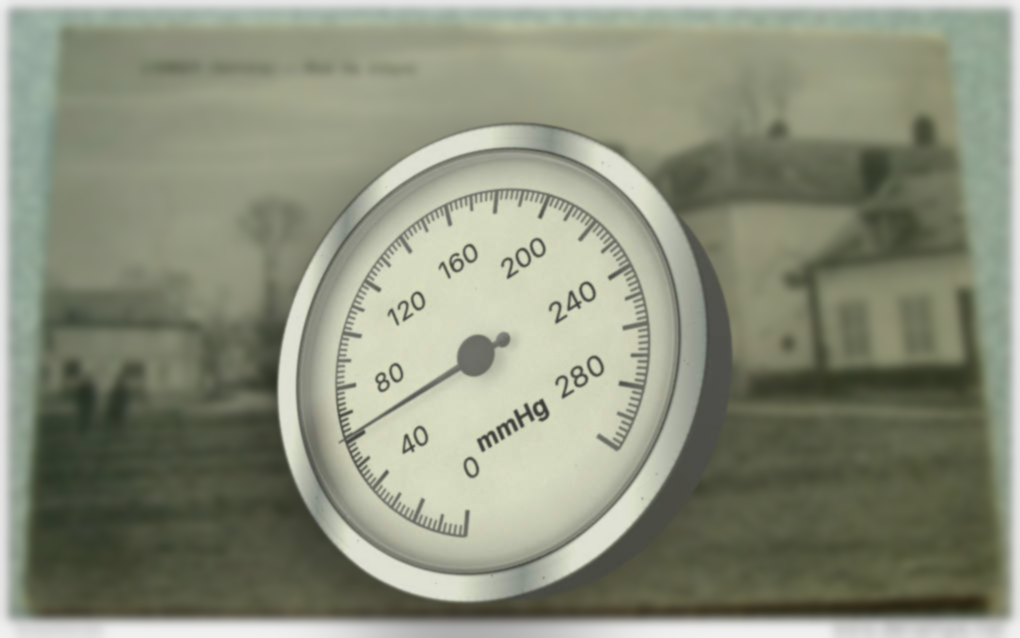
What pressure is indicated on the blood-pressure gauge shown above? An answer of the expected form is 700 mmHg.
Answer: 60 mmHg
